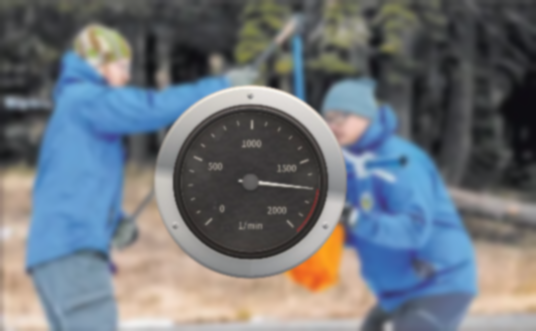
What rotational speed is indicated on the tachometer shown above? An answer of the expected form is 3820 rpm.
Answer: 1700 rpm
